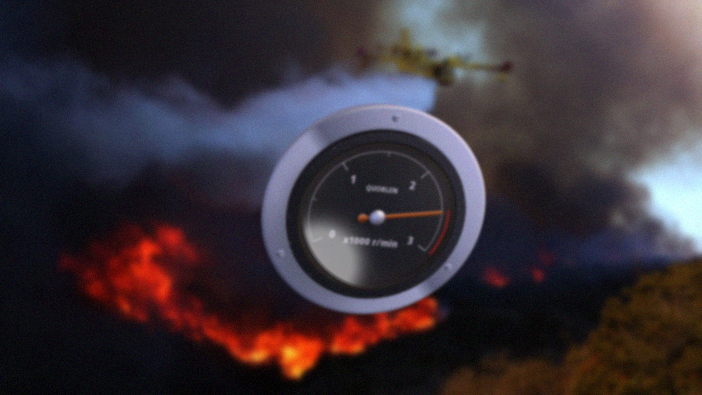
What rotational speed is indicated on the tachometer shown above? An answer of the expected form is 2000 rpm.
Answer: 2500 rpm
